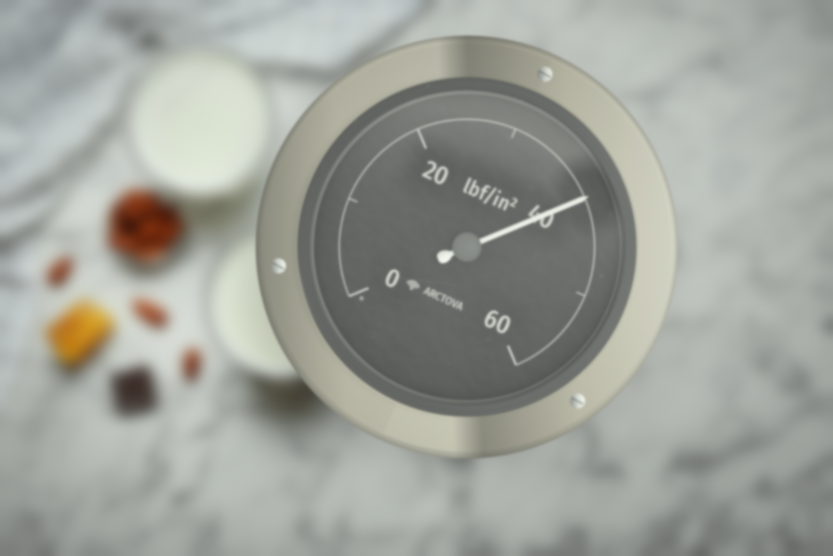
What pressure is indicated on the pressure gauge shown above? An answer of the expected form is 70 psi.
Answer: 40 psi
